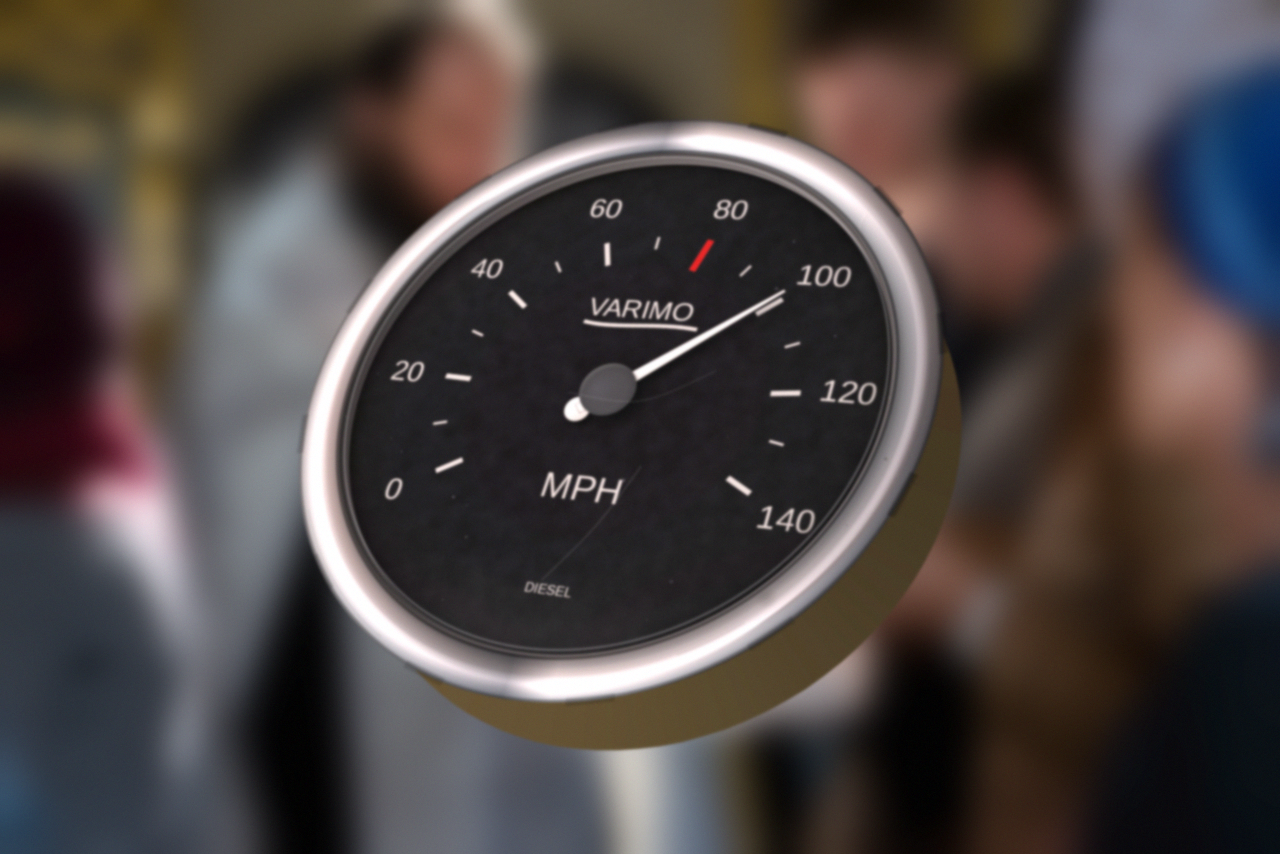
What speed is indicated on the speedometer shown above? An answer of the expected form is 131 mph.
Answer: 100 mph
